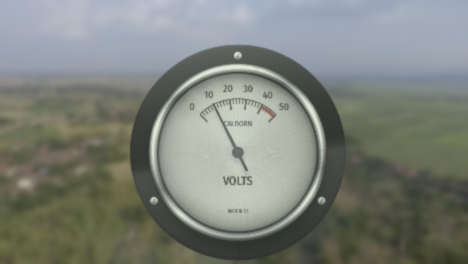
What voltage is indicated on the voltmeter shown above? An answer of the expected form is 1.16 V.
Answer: 10 V
